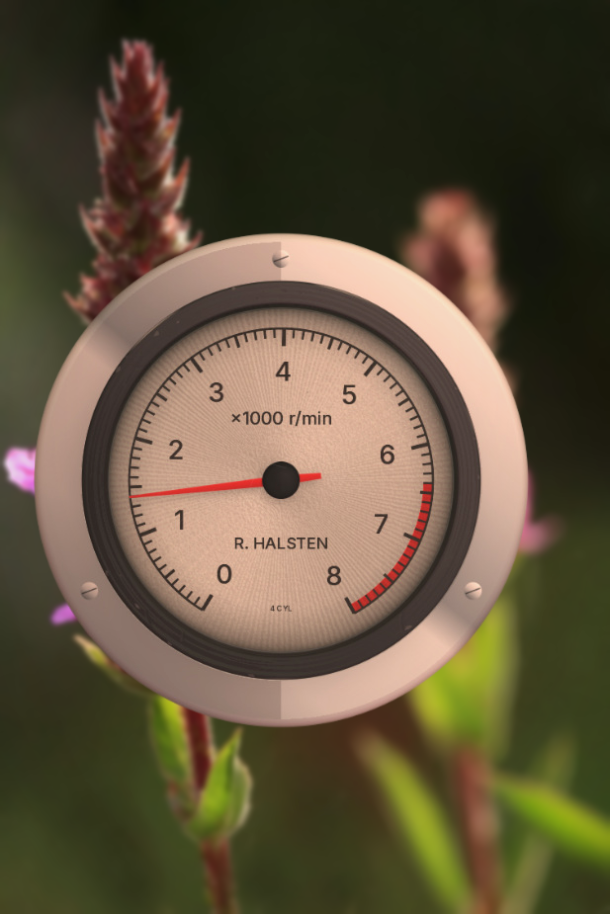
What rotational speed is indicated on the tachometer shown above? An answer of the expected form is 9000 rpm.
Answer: 1400 rpm
